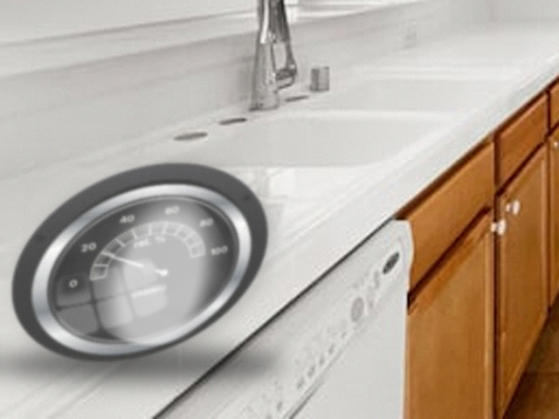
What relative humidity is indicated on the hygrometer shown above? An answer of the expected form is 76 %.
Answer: 20 %
